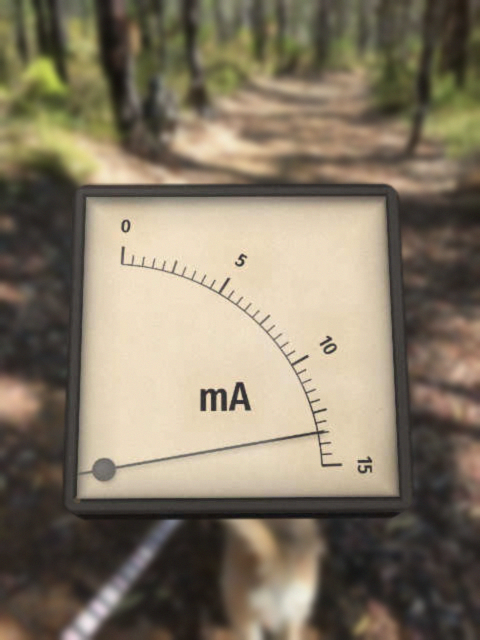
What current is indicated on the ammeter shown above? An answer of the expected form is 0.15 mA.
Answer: 13.5 mA
